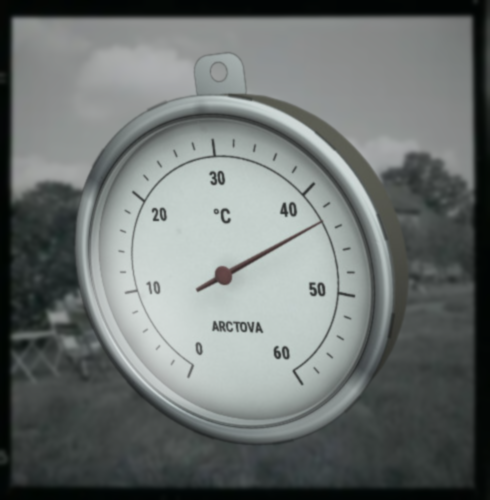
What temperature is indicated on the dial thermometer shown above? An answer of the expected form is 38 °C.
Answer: 43 °C
